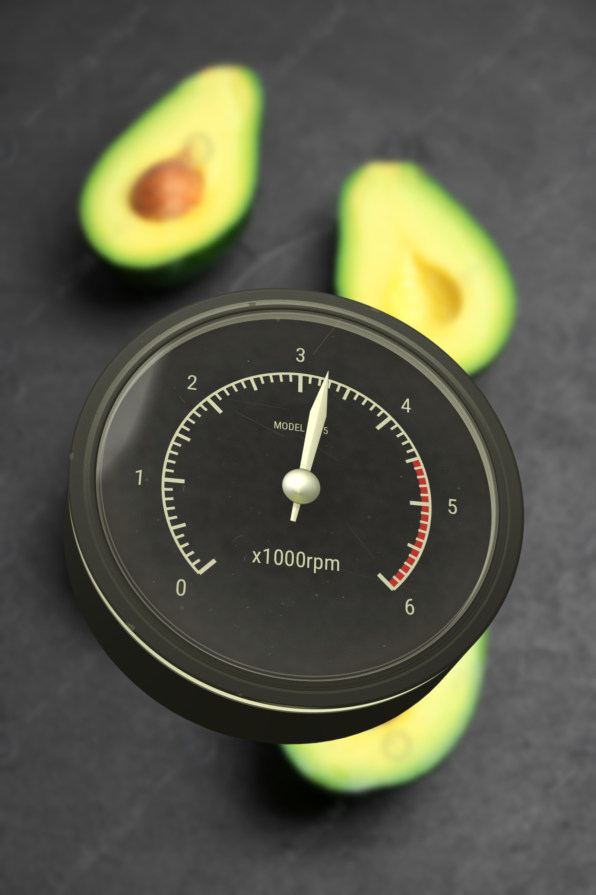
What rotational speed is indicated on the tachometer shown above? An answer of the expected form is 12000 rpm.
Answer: 3250 rpm
